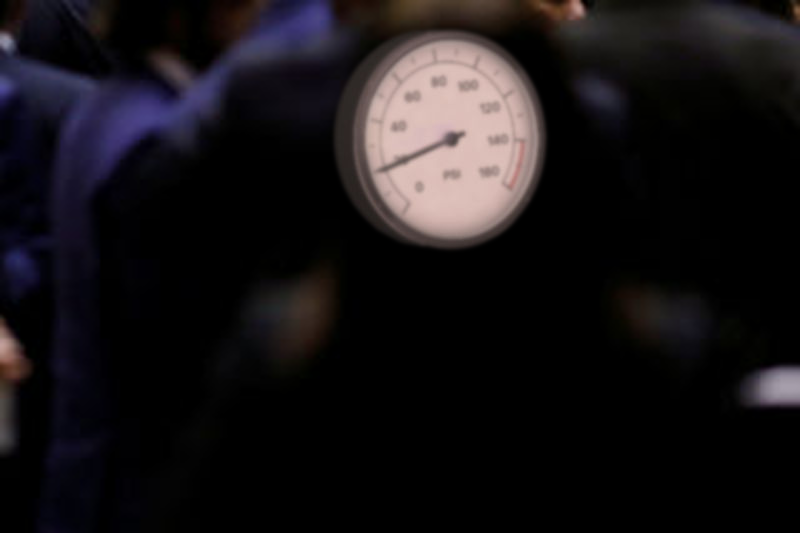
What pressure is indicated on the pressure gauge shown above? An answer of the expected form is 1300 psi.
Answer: 20 psi
